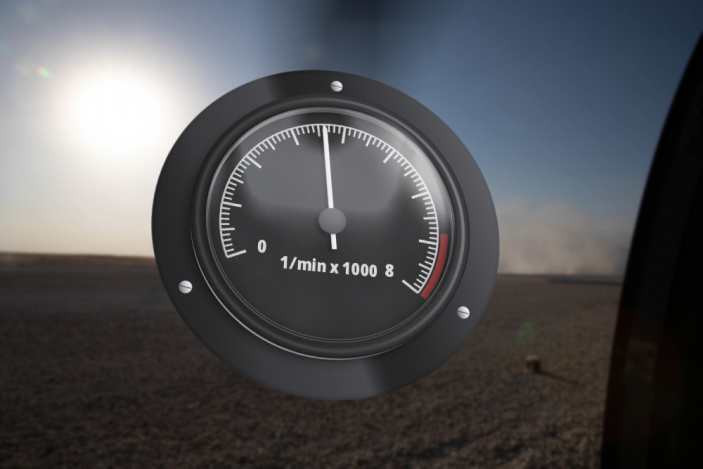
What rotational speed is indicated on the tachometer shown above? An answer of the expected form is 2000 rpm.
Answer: 3600 rpm
